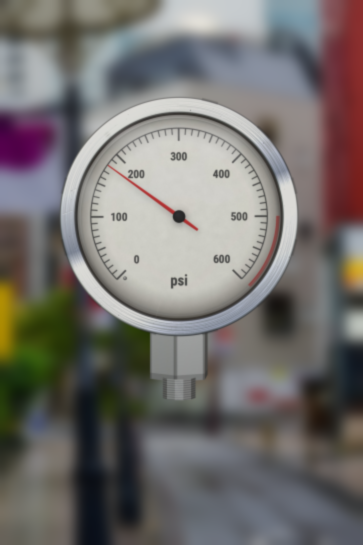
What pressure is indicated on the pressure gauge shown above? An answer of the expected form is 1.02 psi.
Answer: 180 psi
